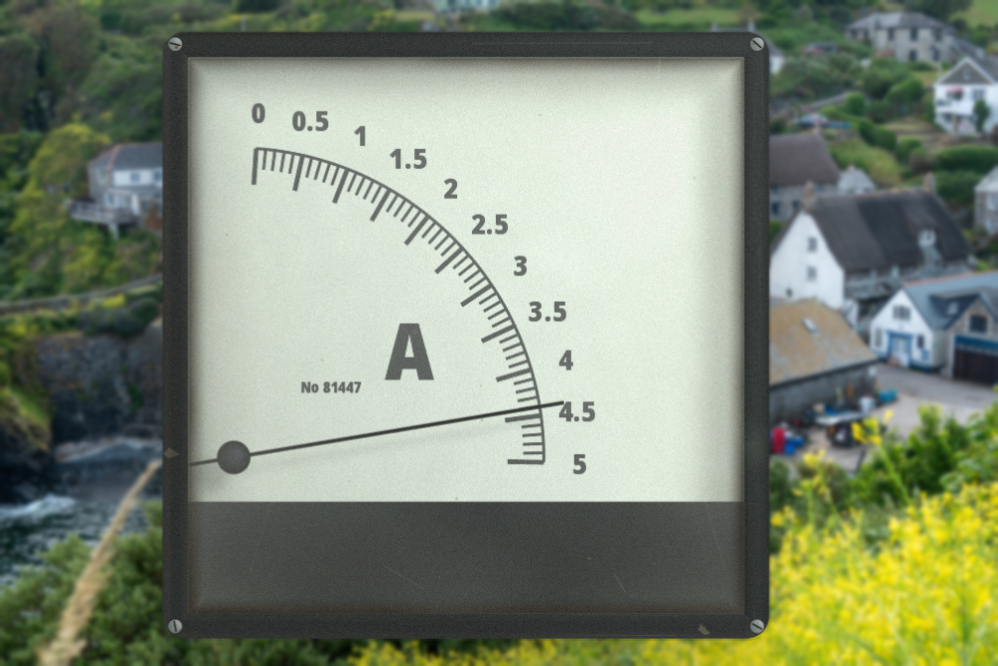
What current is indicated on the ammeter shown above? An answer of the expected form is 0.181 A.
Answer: 4.4 A
